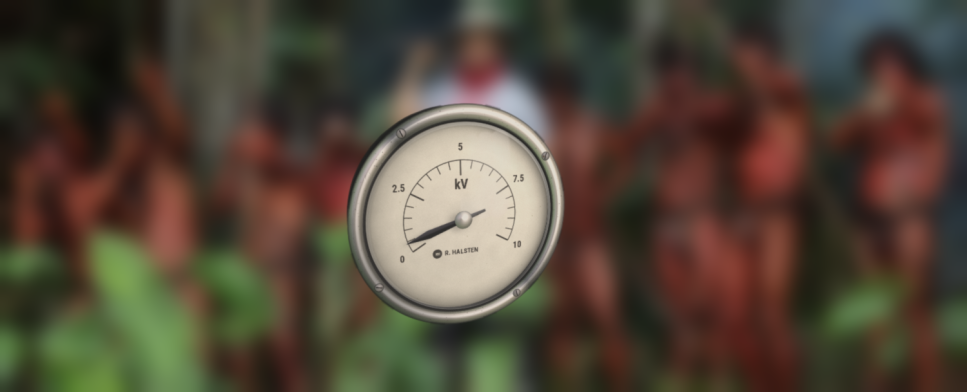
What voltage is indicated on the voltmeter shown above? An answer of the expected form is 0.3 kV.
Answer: 0.5 kV
